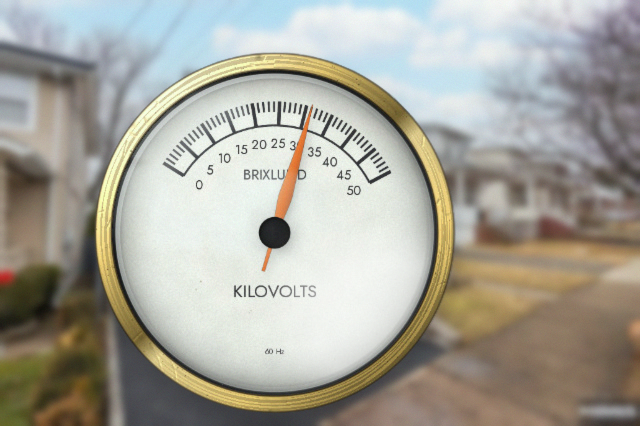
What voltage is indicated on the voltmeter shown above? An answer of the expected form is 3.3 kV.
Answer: 31 kV
